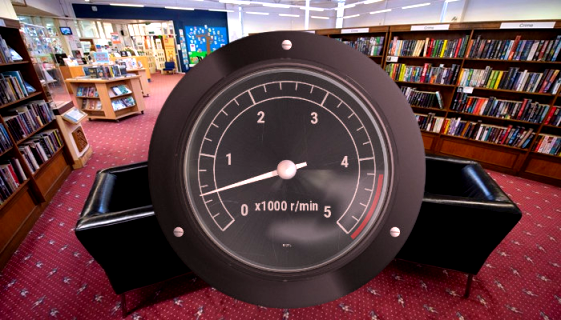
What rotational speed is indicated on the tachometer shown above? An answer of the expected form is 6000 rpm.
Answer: 500 rpm
